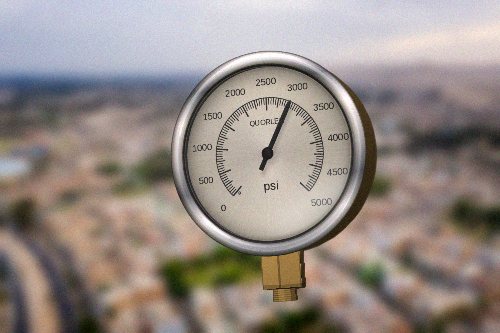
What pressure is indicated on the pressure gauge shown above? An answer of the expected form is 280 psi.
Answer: 3000 psi
